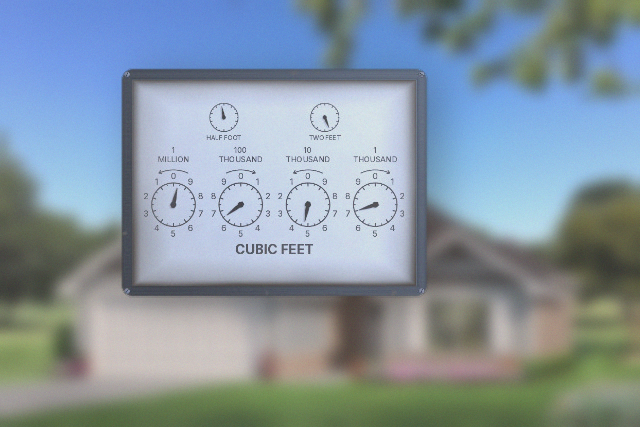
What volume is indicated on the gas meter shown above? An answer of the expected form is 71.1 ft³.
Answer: 964700 ft³
